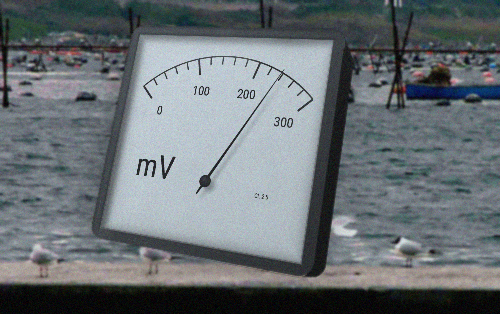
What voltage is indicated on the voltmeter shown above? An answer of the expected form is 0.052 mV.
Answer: 240 mV
